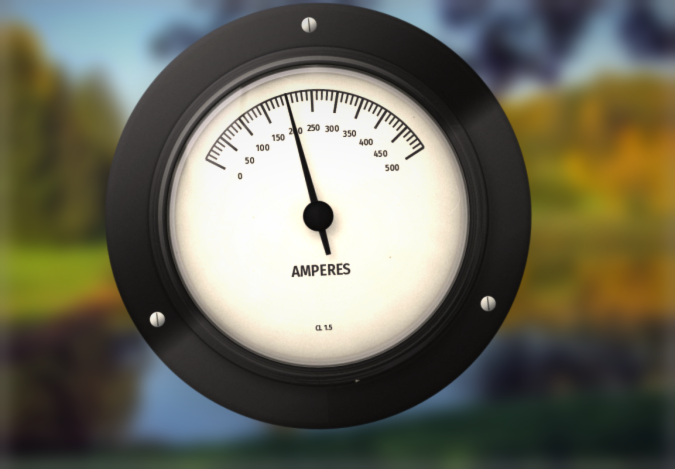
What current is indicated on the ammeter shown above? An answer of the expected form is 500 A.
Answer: 200 A
